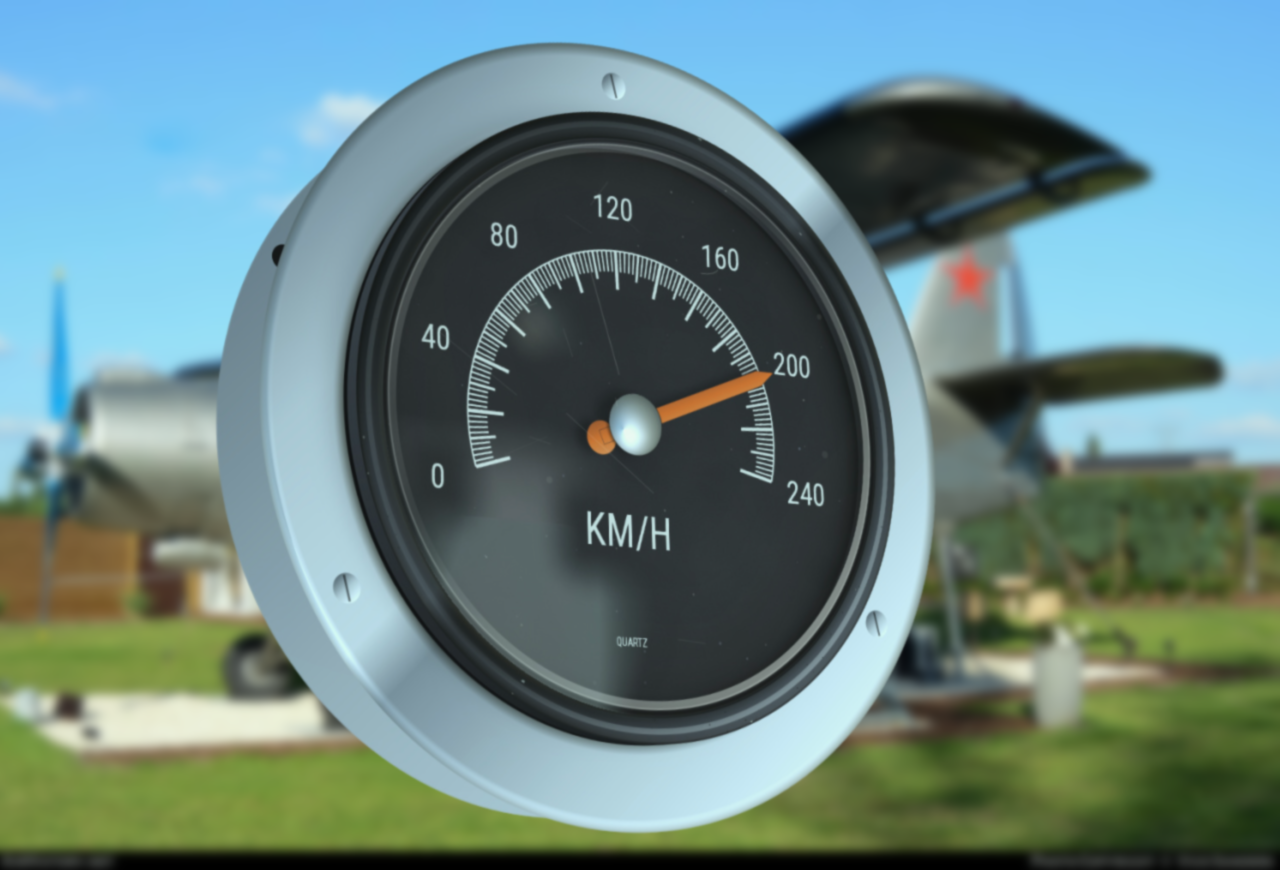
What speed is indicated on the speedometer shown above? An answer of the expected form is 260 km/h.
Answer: 200 km/h
